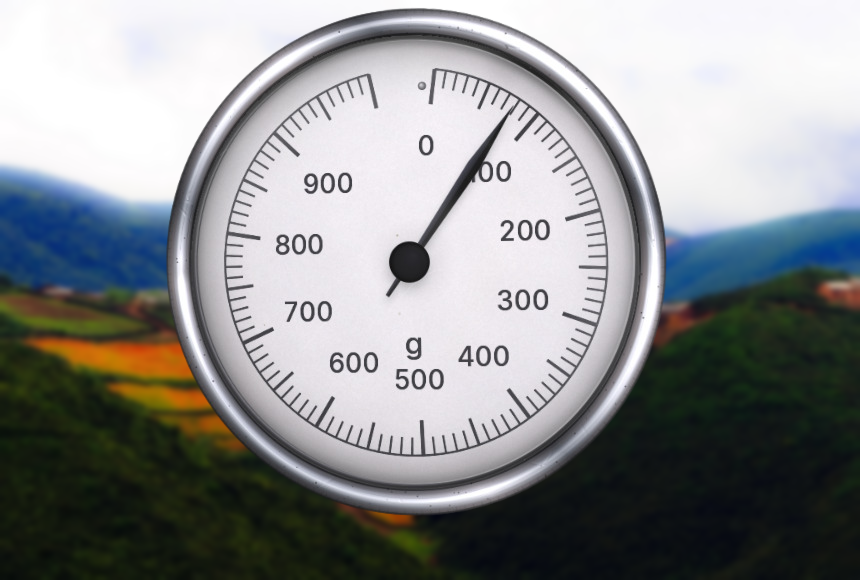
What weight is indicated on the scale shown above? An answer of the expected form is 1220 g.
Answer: 80 g
